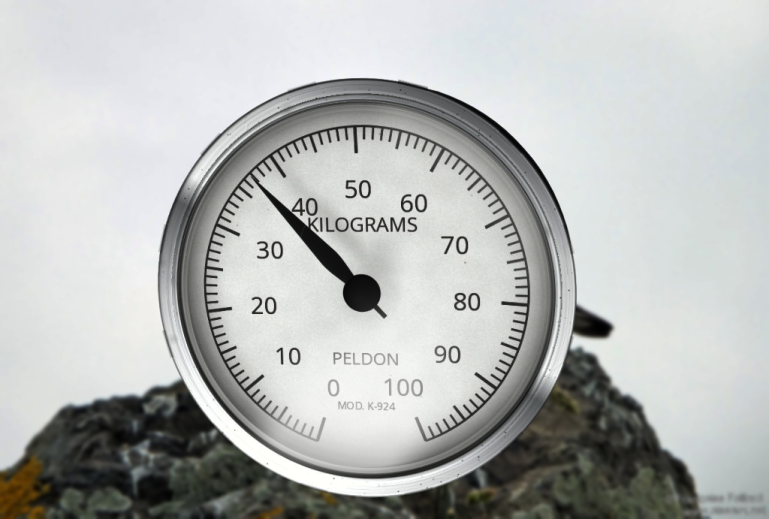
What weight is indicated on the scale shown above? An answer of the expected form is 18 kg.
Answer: 37 kg
